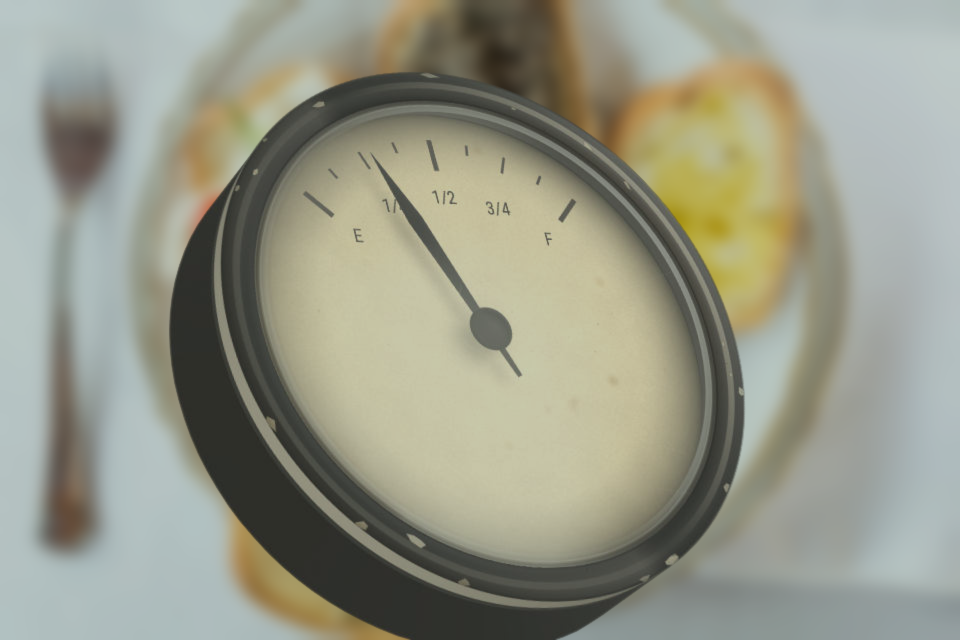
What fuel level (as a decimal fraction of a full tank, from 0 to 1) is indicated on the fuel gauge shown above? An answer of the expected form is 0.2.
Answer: 0.25
